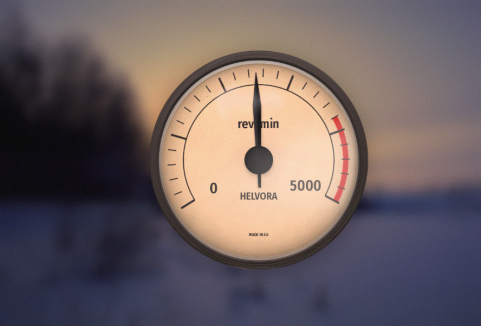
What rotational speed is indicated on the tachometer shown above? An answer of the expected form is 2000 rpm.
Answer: 2500 rpm
